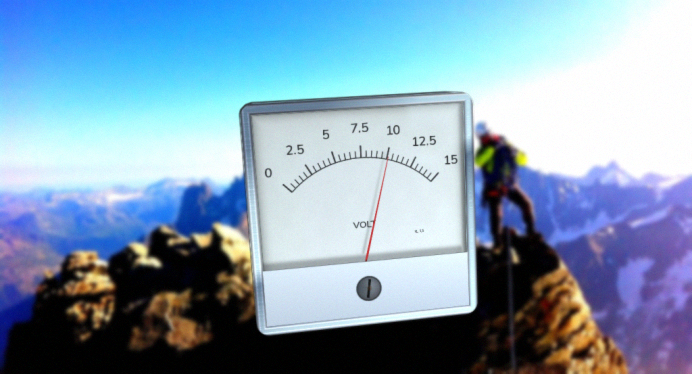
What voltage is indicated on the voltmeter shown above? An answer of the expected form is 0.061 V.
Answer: 10 V
